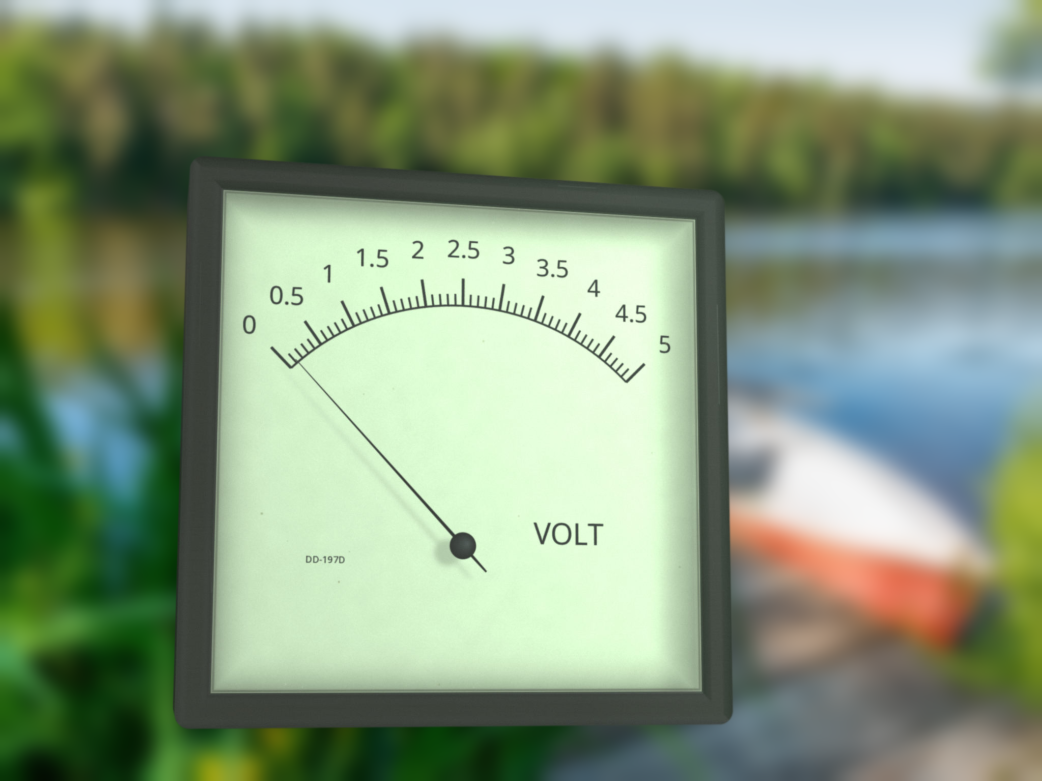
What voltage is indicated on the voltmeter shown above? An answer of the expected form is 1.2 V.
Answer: 0.1 V
